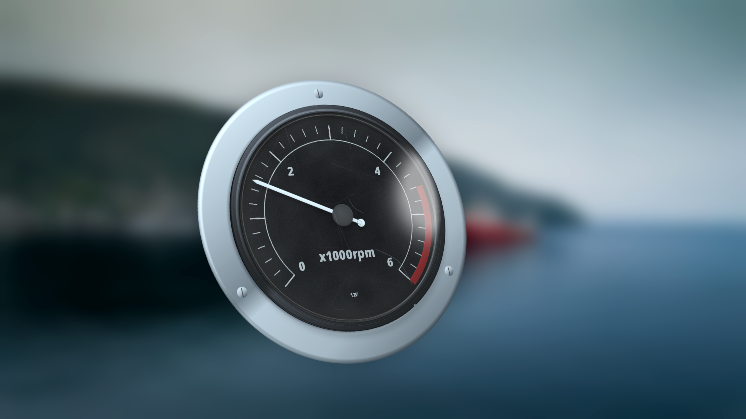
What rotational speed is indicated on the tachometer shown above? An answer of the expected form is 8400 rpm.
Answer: 1500 rpm
